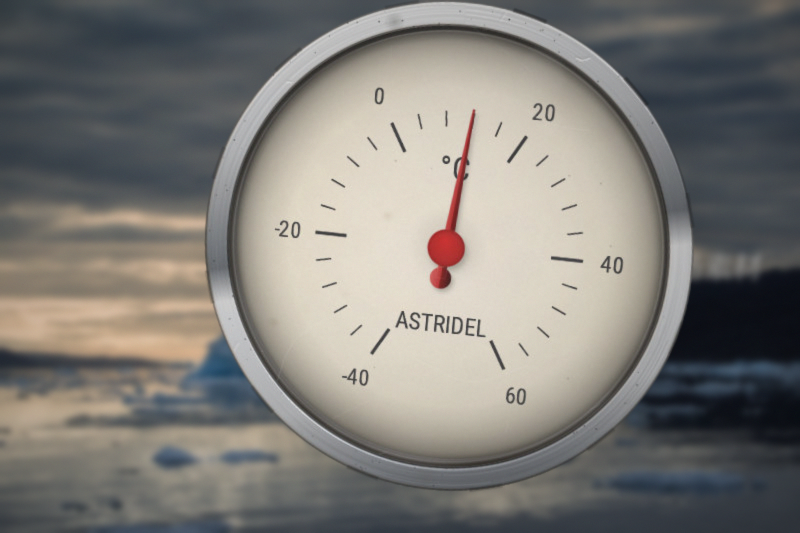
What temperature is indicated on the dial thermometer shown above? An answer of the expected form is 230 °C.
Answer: 12 °C
